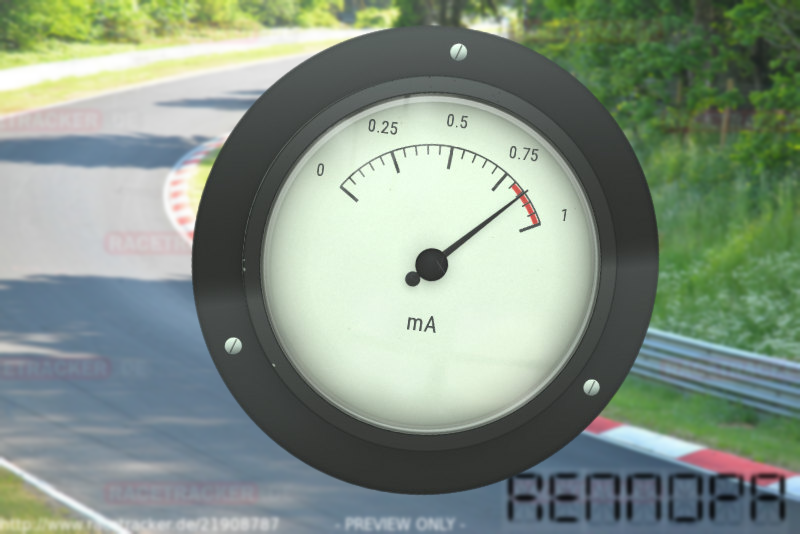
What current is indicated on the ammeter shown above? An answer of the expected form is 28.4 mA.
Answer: 0.85 mA
